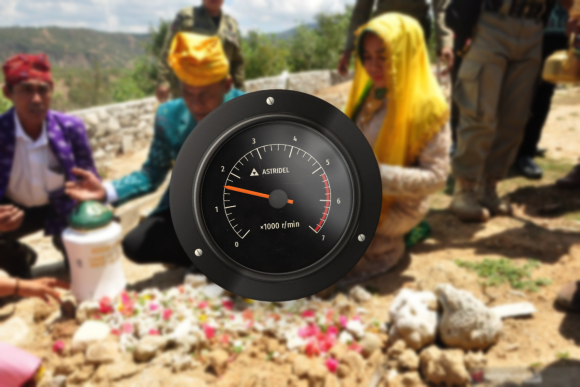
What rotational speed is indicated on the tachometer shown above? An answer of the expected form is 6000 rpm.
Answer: 1600 rpm
